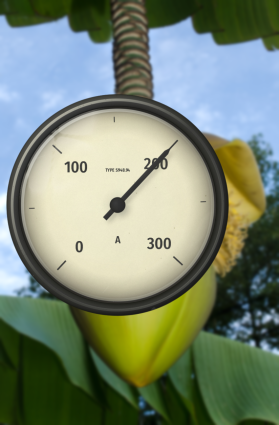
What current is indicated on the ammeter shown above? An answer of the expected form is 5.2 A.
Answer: 200 A
